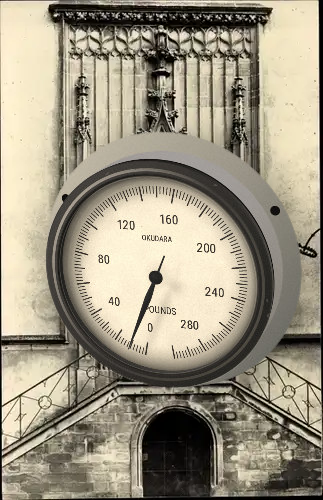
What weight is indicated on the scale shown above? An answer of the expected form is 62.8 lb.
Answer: 10 lb
